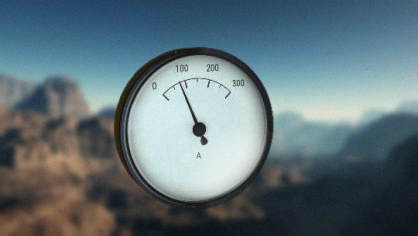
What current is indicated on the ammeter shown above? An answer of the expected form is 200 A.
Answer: 75 A
